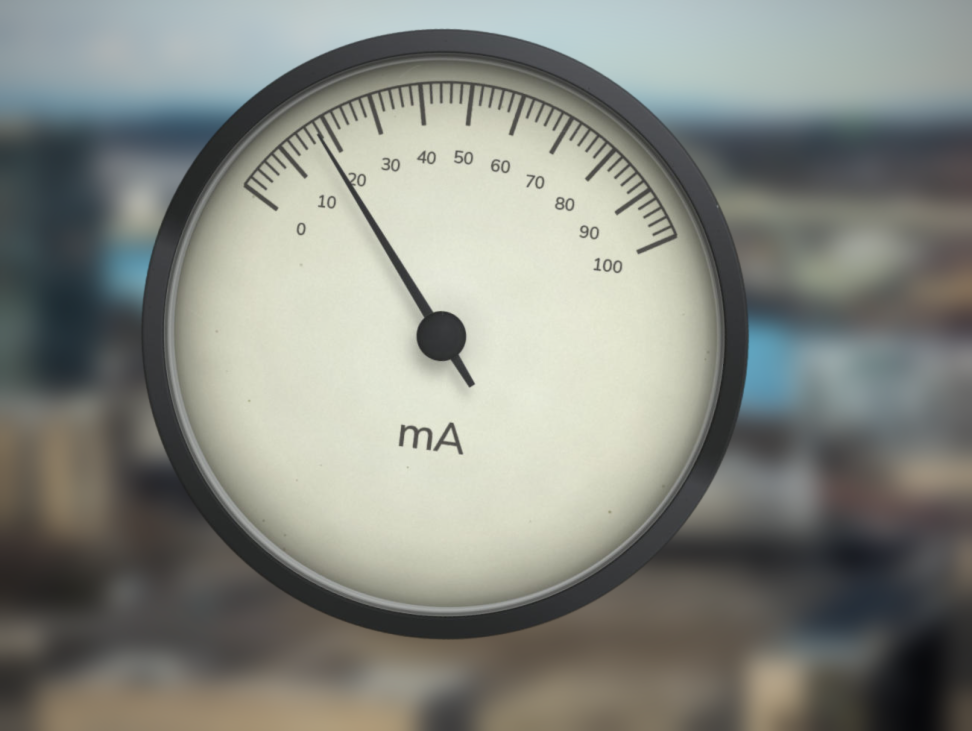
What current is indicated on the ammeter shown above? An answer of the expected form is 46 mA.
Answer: 18 mA
